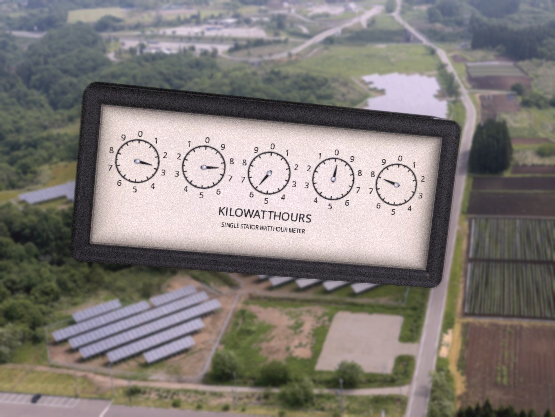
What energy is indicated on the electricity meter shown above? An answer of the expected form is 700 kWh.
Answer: 27598 kWh
